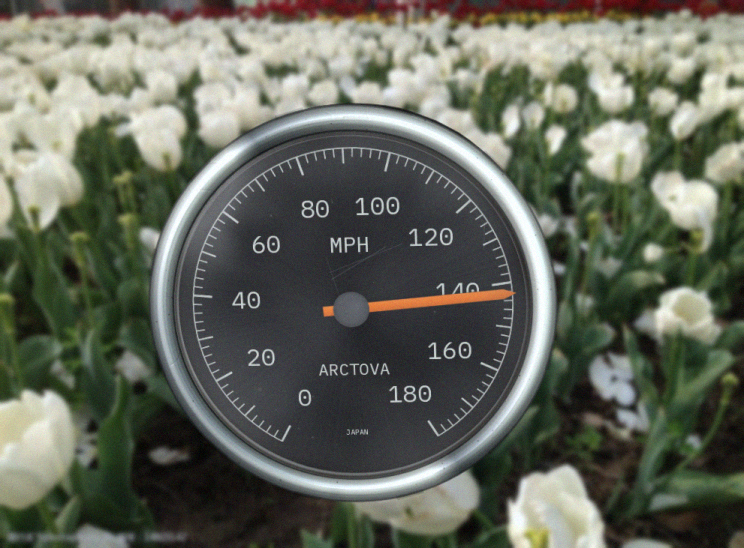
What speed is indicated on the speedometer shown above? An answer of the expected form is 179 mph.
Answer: 142 mph
